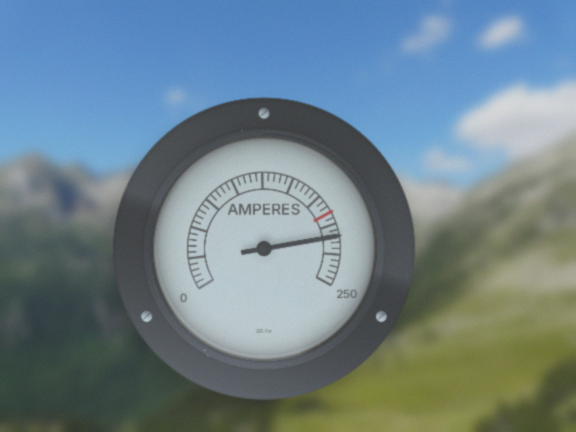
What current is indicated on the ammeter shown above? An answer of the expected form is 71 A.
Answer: 210 A
